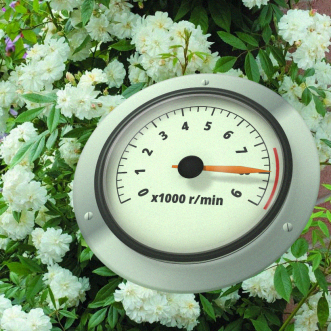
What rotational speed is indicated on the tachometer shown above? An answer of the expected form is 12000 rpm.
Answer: 8000 rpm
